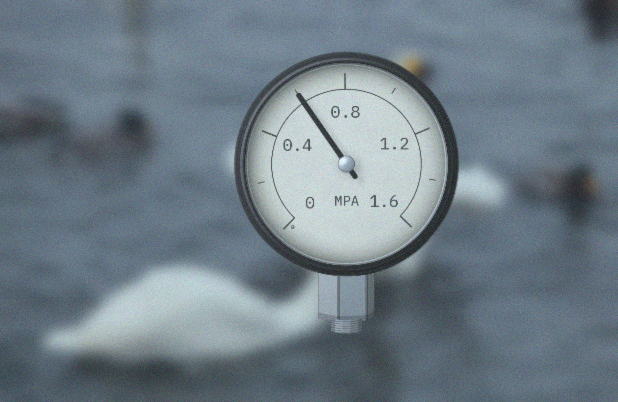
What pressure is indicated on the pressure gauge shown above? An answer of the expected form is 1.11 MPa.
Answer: 0.6 MPa
